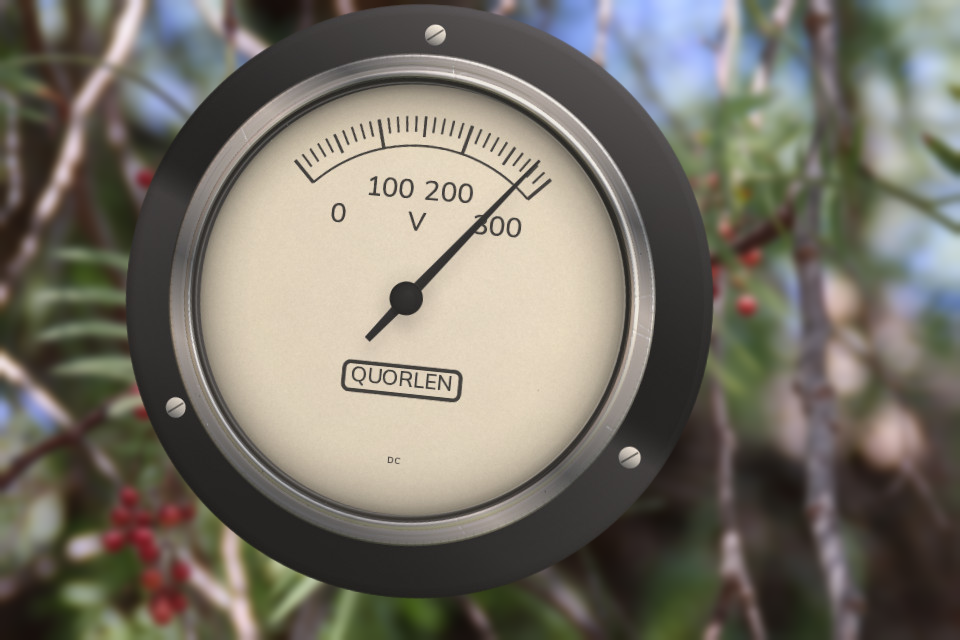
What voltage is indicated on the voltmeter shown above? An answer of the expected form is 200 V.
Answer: 280 V
